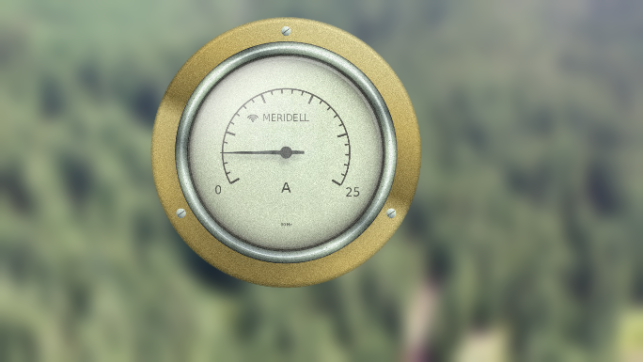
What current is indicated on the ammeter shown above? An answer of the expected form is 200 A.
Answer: 3 A
